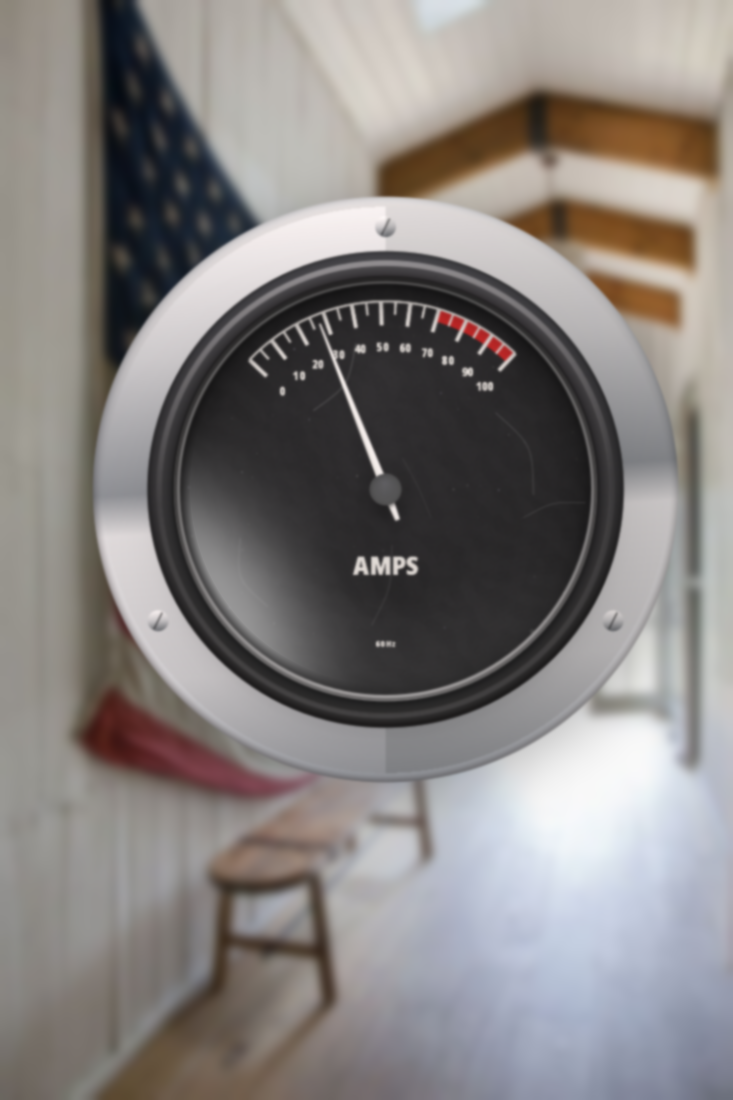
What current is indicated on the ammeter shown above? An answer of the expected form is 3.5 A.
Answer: 27.5 A
